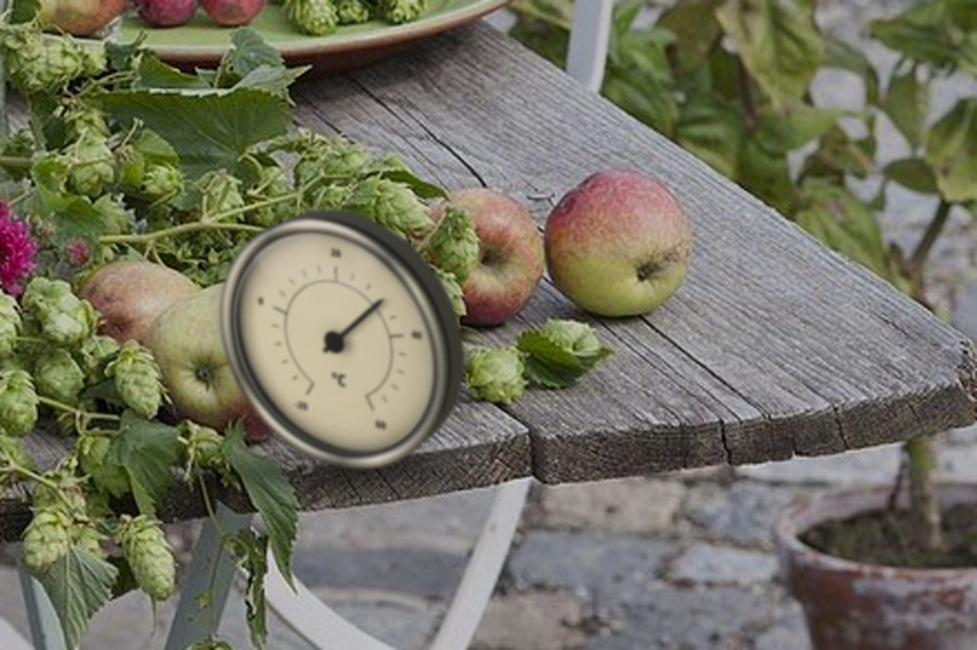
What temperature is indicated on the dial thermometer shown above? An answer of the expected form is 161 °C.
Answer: 32 °C
